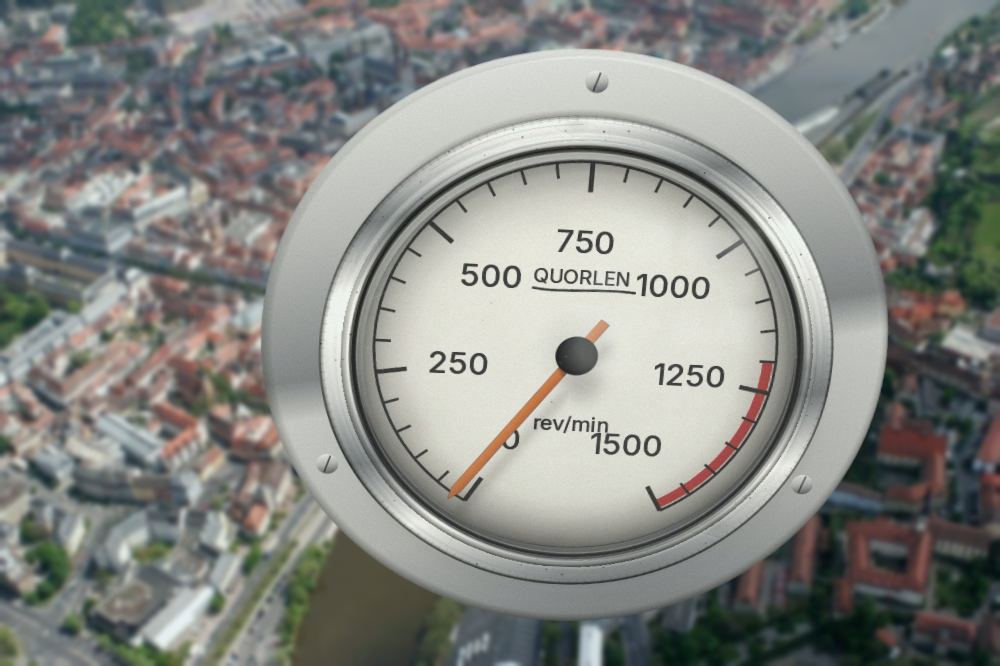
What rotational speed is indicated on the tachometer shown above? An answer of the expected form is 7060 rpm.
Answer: 25 rpm
